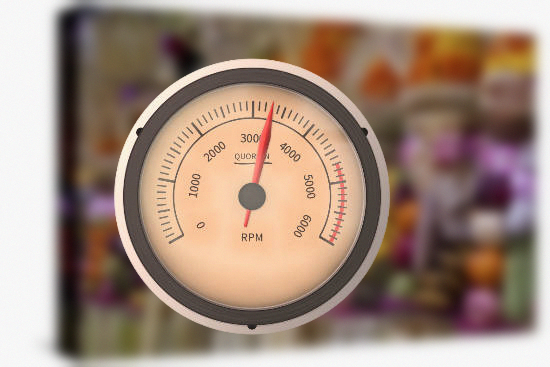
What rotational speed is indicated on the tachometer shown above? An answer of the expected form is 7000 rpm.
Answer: 3300 rpm
